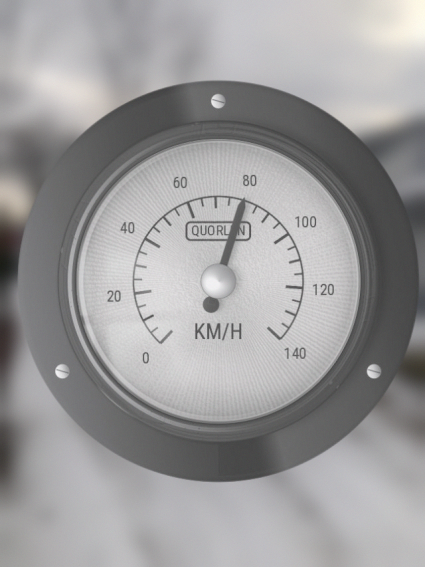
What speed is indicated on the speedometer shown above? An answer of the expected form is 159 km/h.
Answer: 80 km/h
